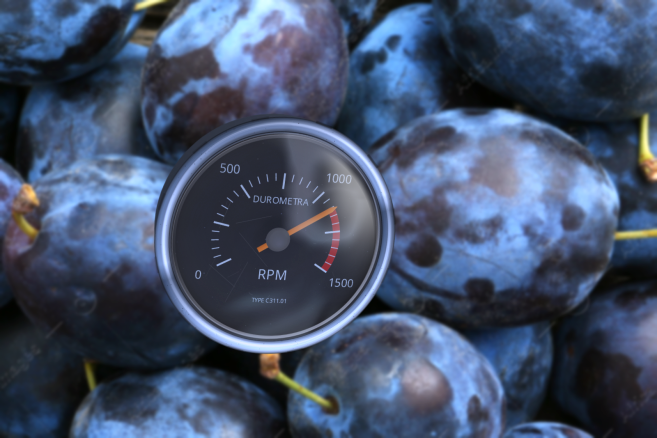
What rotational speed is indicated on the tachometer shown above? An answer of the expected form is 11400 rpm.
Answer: 1100 rpm
